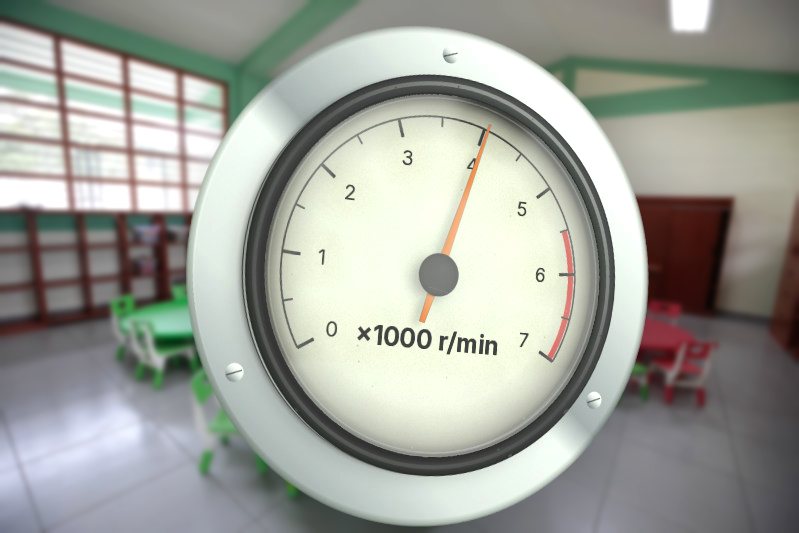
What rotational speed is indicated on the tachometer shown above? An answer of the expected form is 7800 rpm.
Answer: 4000 rpm
